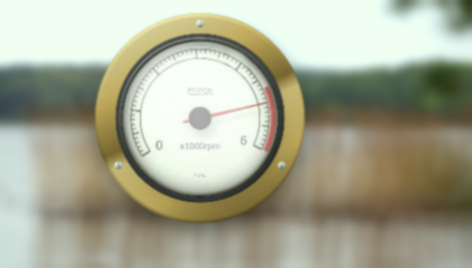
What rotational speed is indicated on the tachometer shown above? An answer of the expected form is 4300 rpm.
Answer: 5000 rpm
